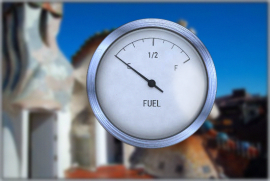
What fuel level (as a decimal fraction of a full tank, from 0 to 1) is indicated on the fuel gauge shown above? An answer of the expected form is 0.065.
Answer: 0
